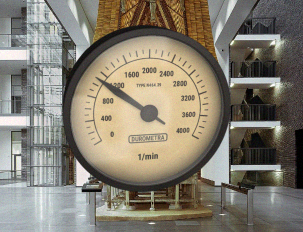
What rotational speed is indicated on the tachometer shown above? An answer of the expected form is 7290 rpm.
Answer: 1100 rpm
